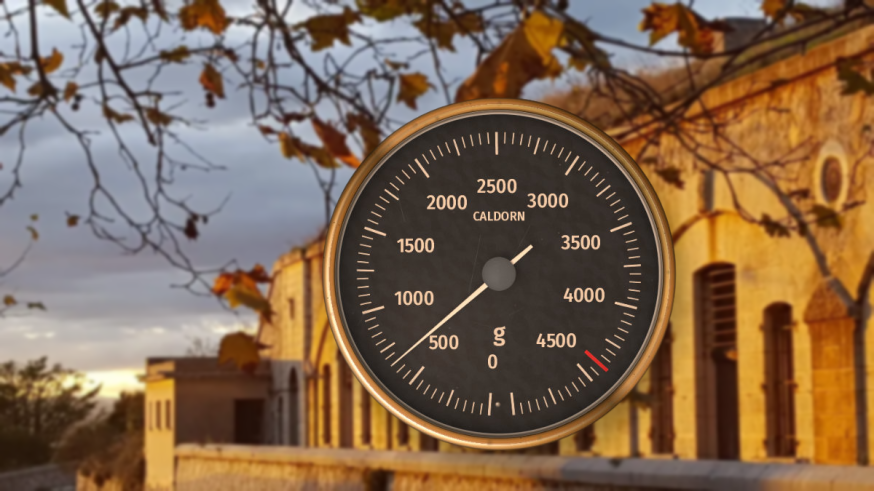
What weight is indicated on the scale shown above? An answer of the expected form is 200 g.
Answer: 650 g
